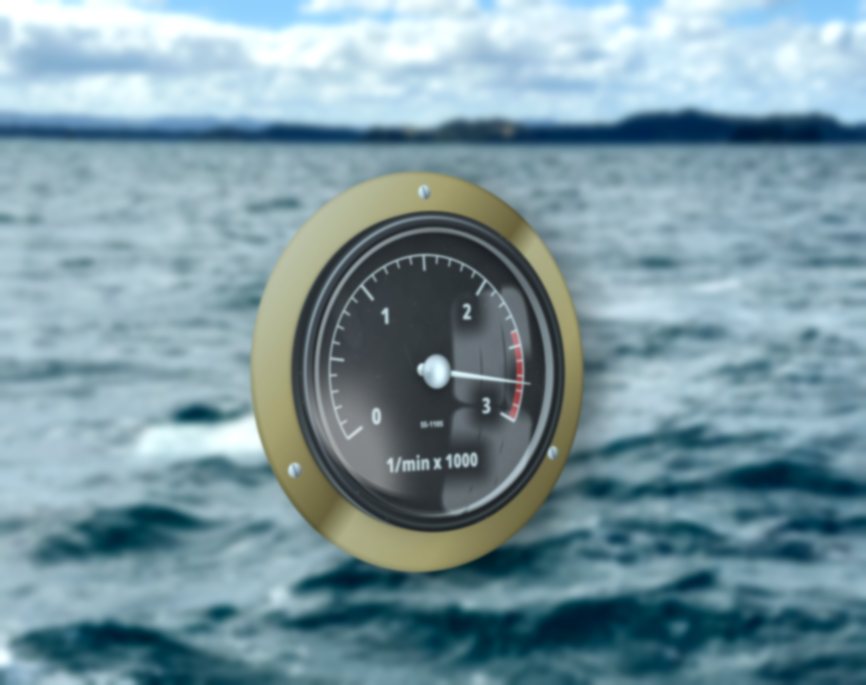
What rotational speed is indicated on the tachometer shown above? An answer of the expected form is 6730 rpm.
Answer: 2750 rpm
